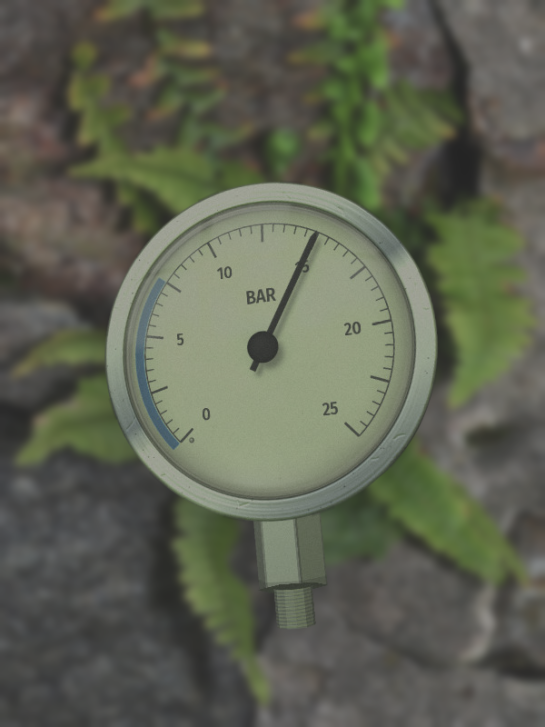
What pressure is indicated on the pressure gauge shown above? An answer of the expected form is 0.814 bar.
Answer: 15 bar
